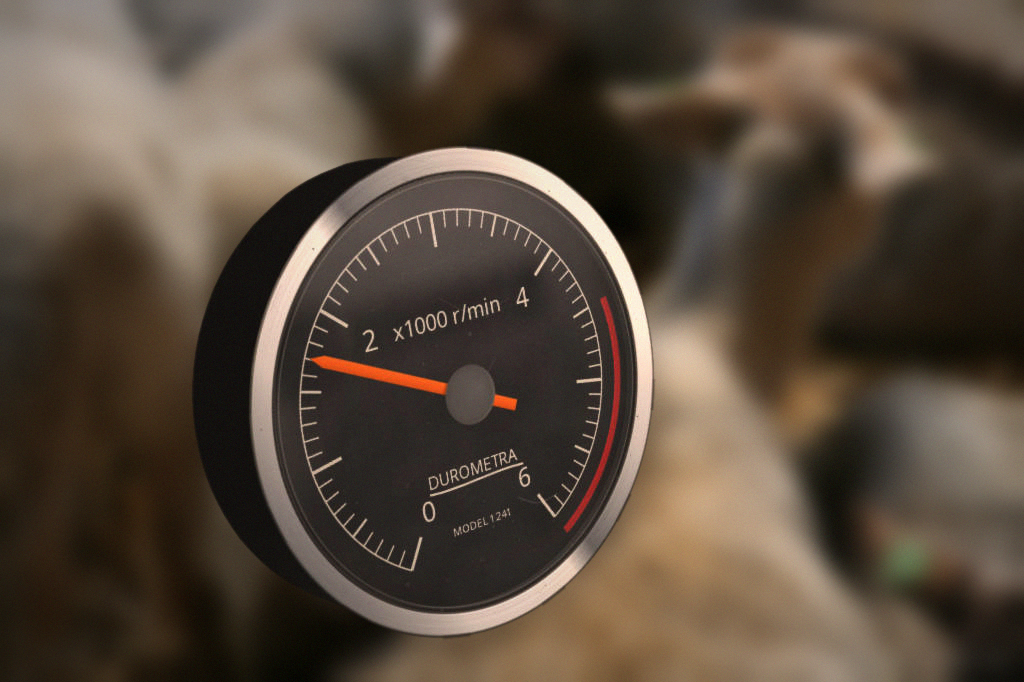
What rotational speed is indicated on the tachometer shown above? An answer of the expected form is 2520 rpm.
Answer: 1700 rpm
